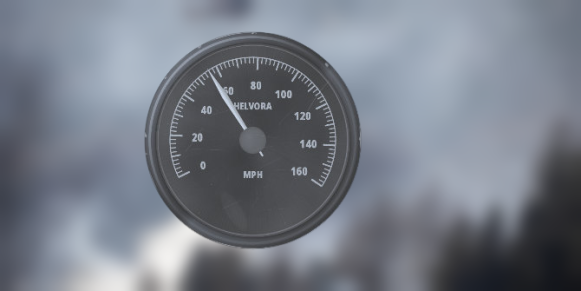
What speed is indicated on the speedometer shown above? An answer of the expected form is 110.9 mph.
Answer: 56 mph
